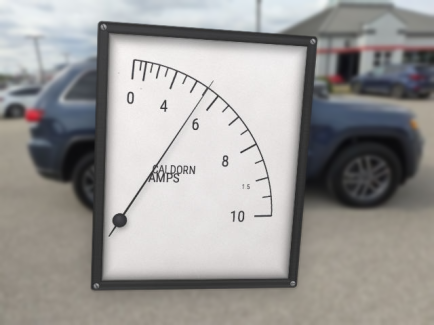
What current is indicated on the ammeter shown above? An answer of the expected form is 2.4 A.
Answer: 5.5 A
